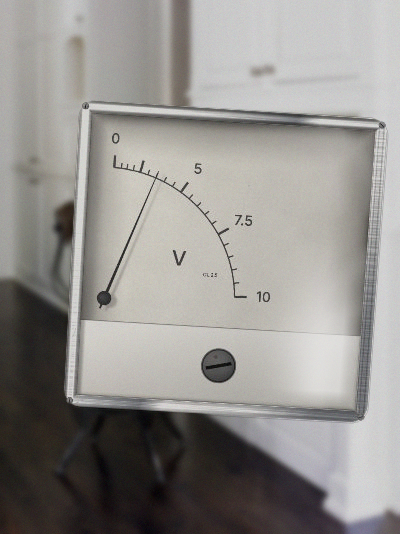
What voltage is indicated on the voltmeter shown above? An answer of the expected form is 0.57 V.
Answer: 3.5 V
